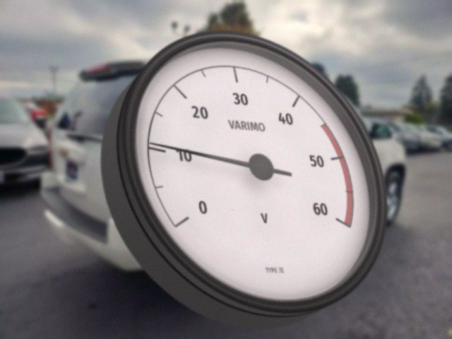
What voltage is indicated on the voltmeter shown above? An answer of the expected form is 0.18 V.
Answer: 10 V
